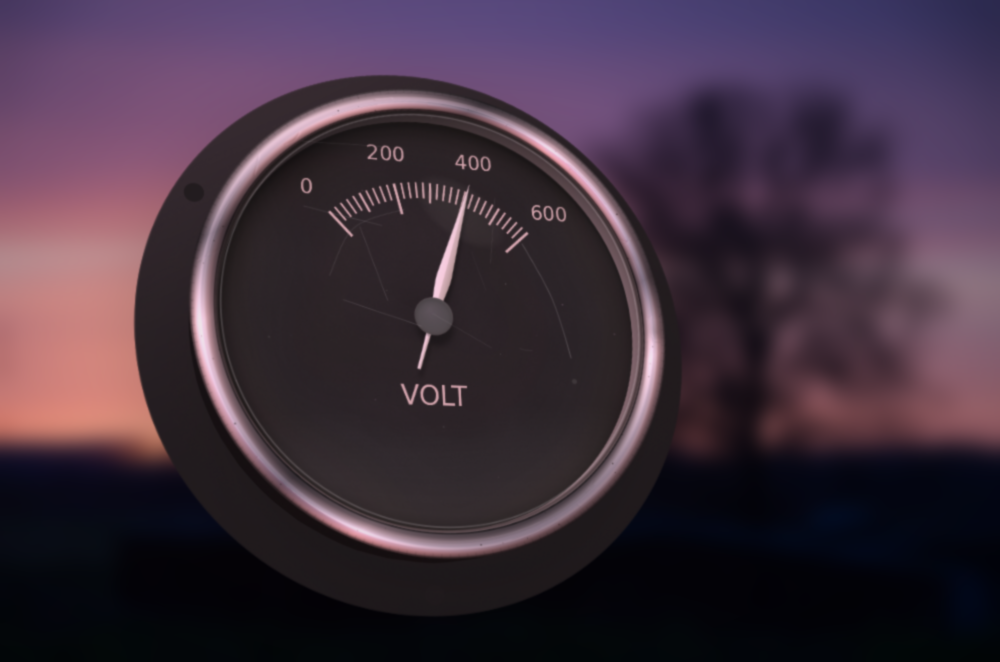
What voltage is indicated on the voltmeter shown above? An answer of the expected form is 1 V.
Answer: 400 V
